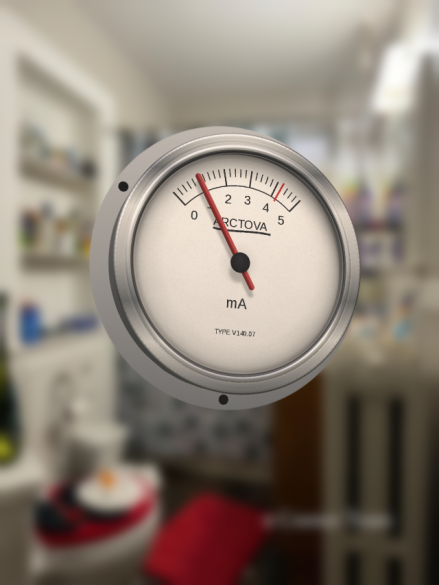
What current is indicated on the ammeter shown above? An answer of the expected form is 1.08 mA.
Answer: 1 mA
